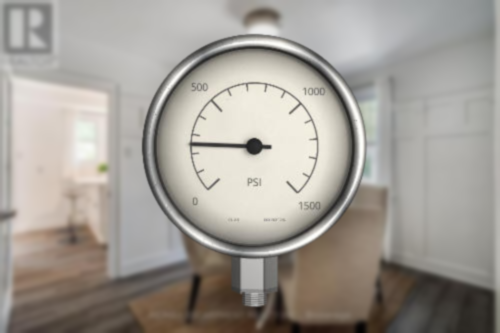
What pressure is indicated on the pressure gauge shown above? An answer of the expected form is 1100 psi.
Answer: 250 psi
